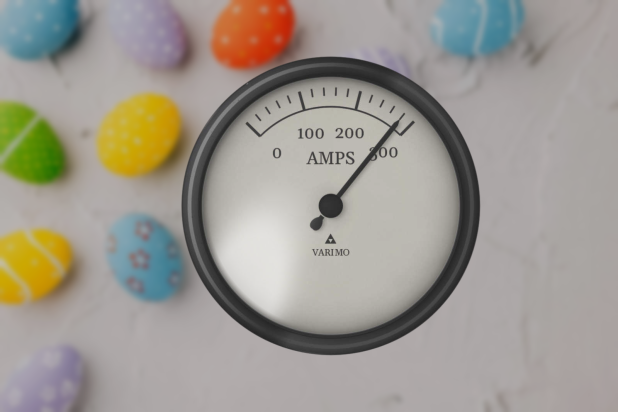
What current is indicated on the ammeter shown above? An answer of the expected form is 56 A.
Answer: 280 A
